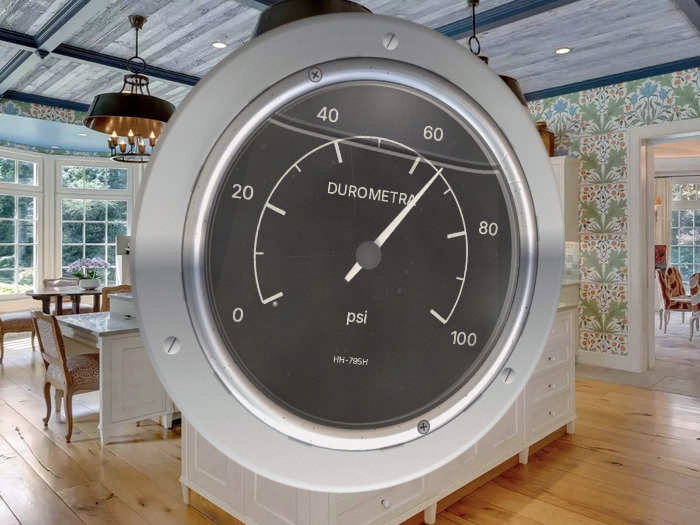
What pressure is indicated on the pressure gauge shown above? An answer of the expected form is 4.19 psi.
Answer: 65 psi
